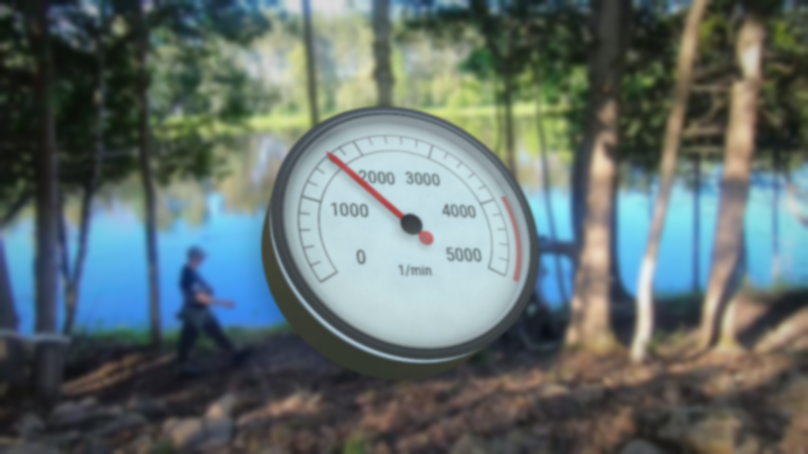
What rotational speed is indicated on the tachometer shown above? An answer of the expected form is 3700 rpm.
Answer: 1600 rpm
